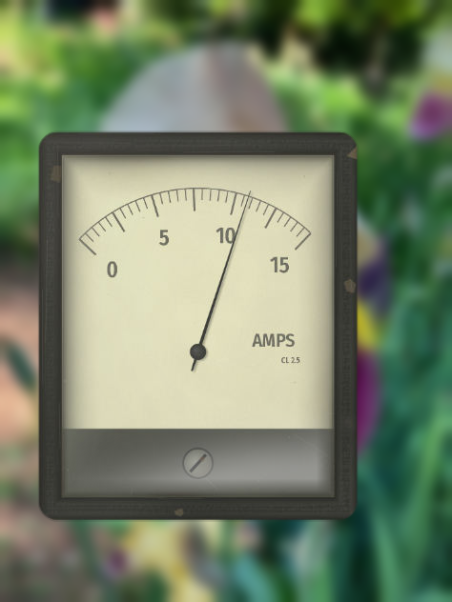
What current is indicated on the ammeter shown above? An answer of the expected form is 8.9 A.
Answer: 10.75 A
